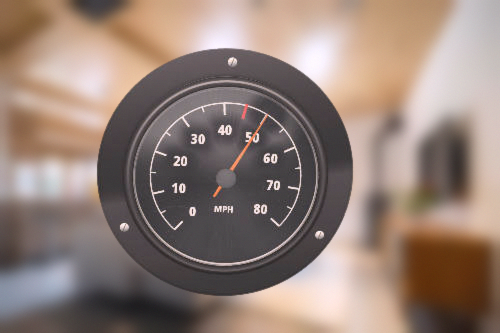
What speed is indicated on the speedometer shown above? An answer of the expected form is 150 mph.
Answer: 50 mph
